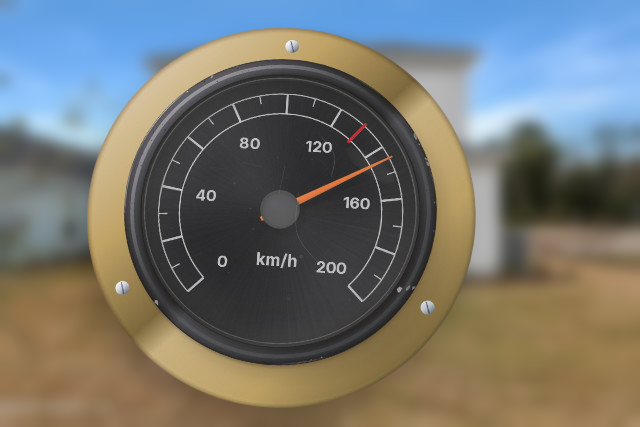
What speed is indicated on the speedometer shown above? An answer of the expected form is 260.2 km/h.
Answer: 145 km/h
